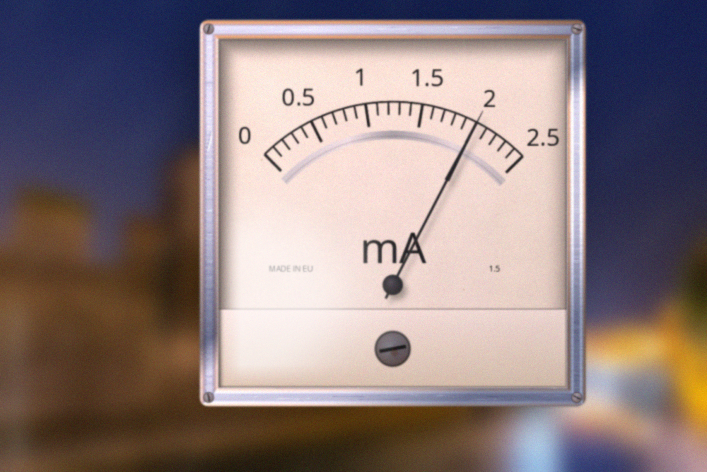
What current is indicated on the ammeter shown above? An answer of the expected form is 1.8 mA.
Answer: 2 mA
